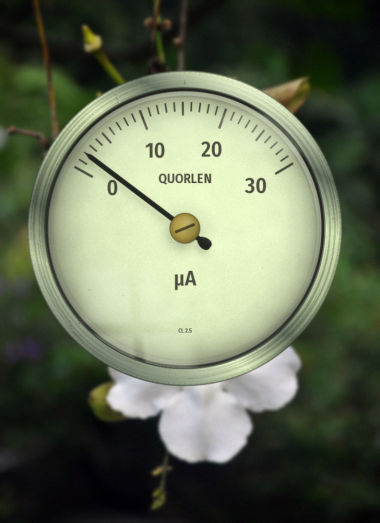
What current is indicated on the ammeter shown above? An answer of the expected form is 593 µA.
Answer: 2 µA
